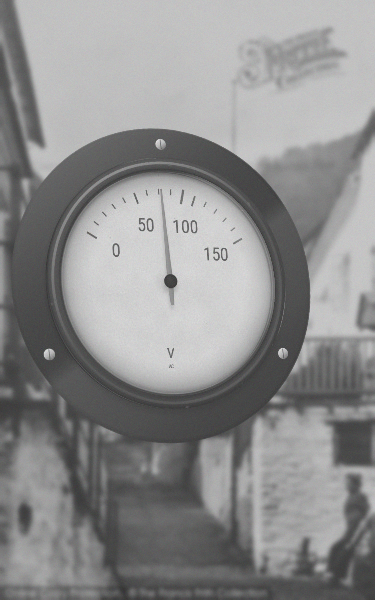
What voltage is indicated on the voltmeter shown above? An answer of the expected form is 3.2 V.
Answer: 70 V
